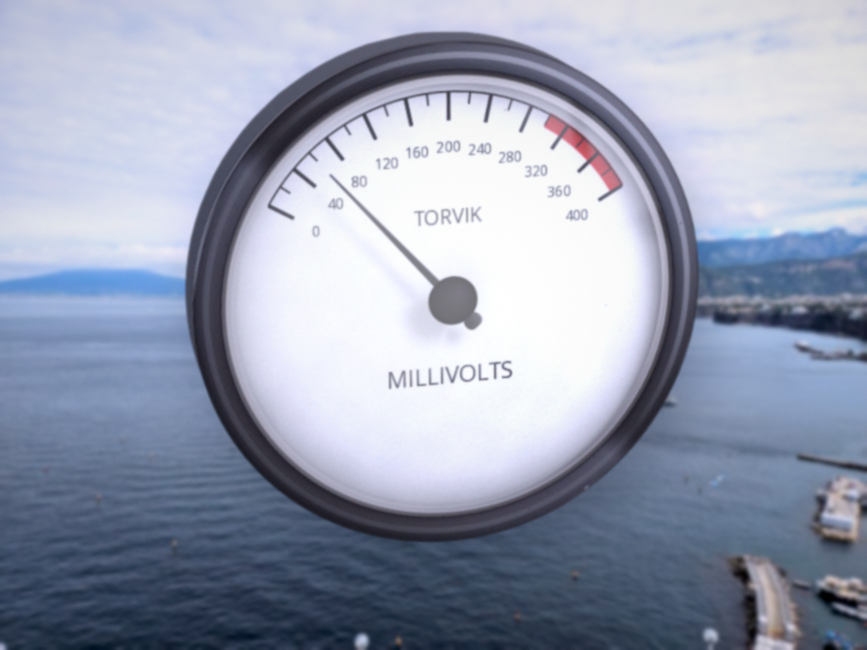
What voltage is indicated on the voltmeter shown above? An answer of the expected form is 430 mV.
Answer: 60 mV
